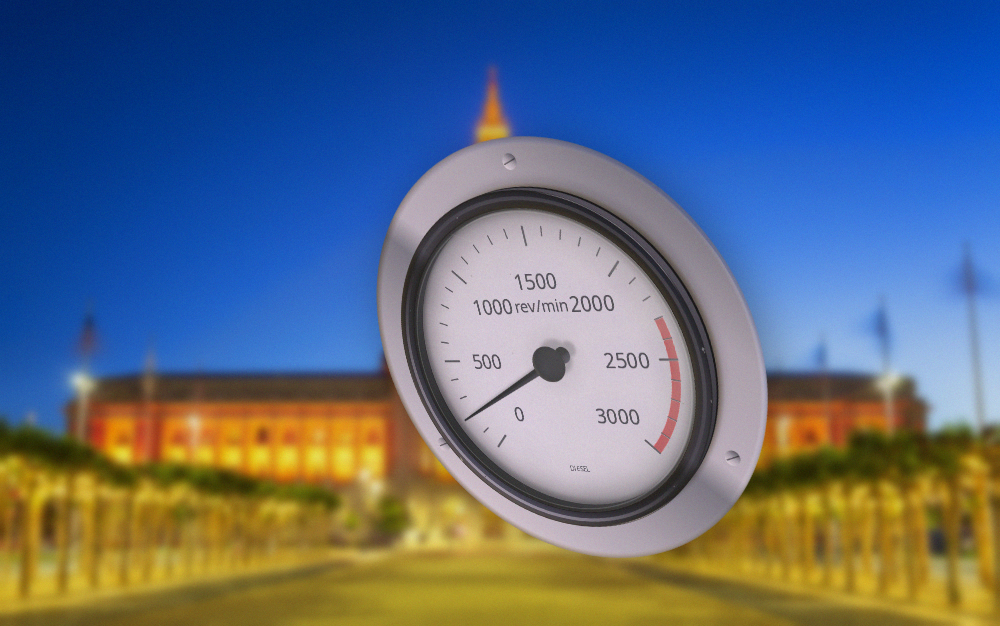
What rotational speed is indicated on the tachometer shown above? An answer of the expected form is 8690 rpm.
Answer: 200 rpm
